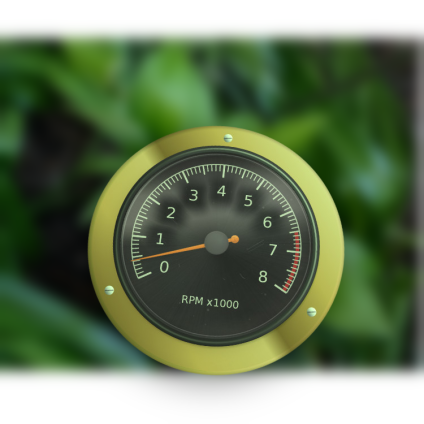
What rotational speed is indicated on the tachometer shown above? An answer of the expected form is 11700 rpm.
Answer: 400 rpm
